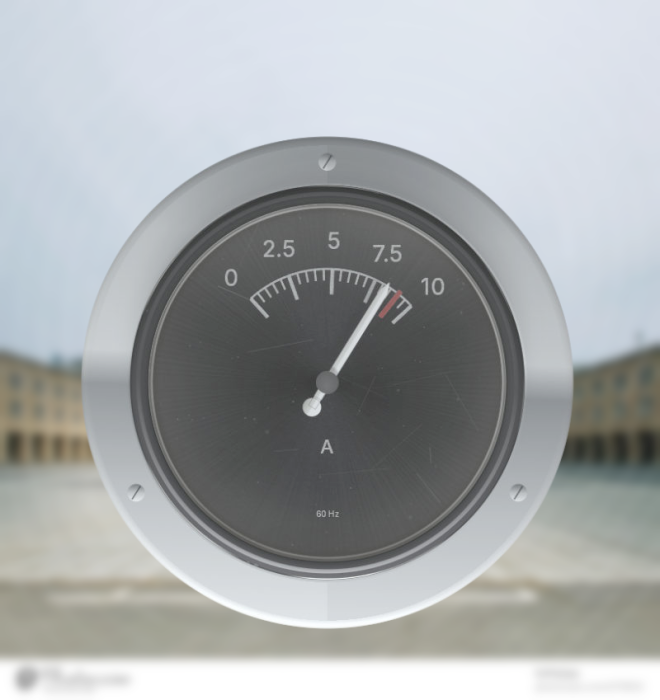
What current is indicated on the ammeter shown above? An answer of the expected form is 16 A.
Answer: 8.25 A
